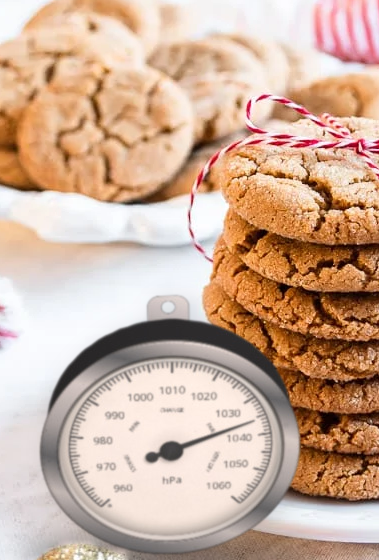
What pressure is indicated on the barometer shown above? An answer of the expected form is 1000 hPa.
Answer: 1035 hPa
